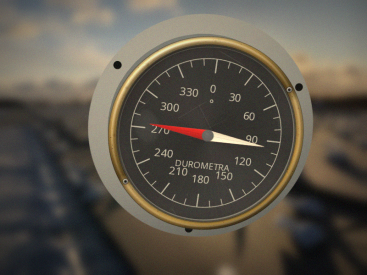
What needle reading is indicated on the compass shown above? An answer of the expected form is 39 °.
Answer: 275 °
